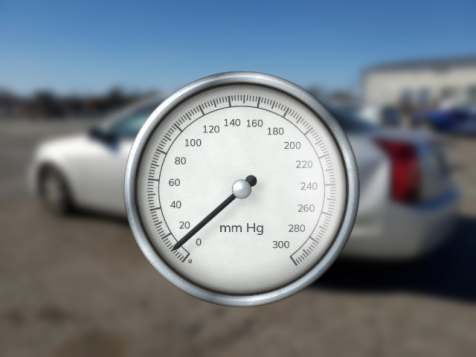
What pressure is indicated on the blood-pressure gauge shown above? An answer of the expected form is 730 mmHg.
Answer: 10 mmHg
